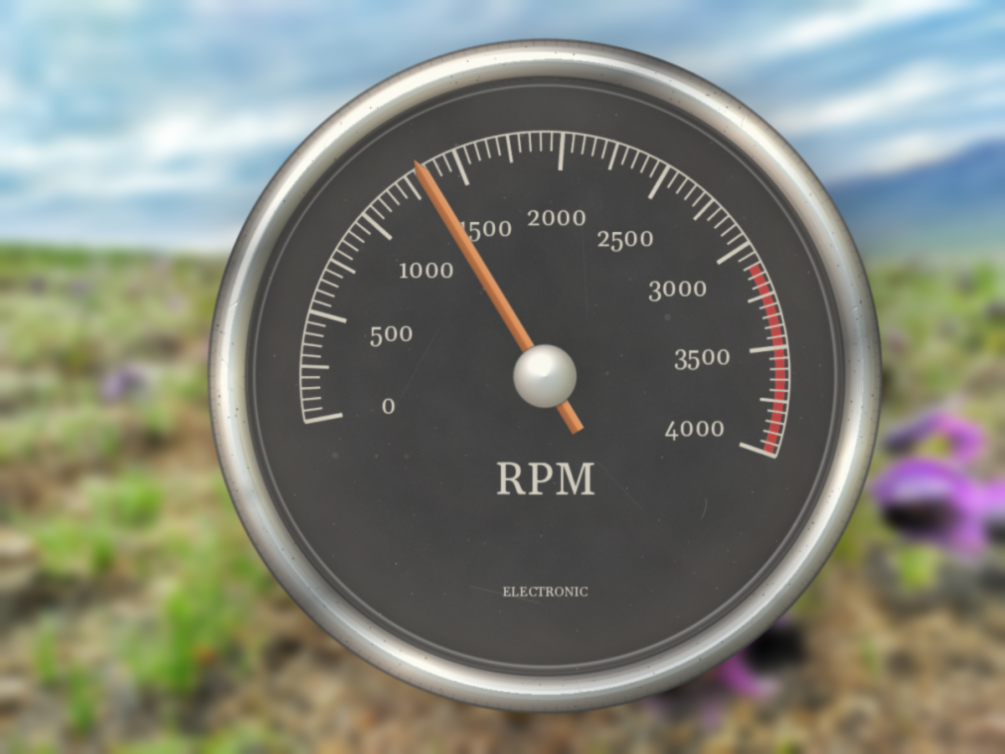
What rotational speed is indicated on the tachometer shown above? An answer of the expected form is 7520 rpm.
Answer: 1325 rpm
